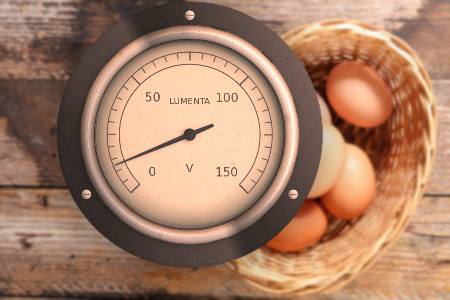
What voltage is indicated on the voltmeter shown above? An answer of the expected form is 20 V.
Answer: 12.5 V
